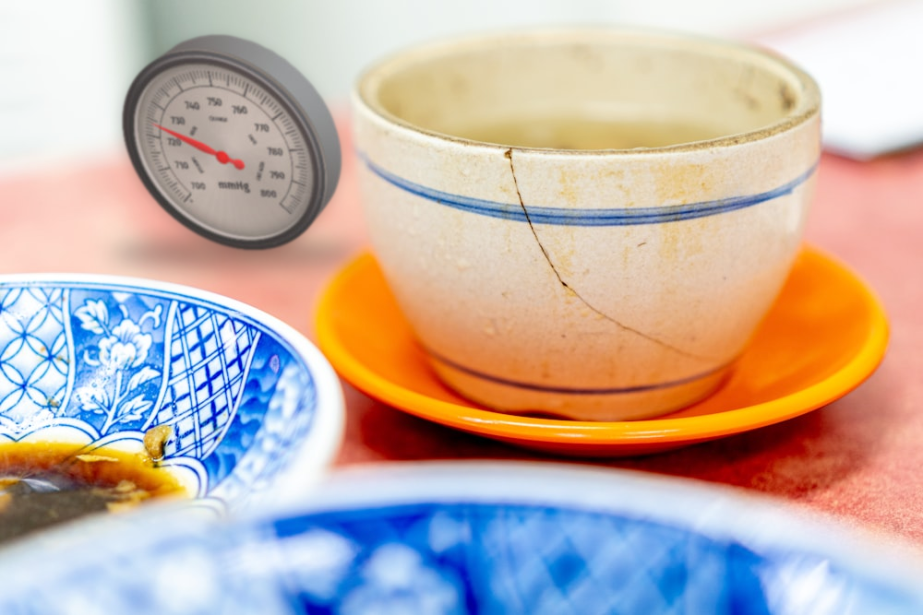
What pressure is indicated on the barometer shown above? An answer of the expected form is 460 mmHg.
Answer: 725 mmHg
